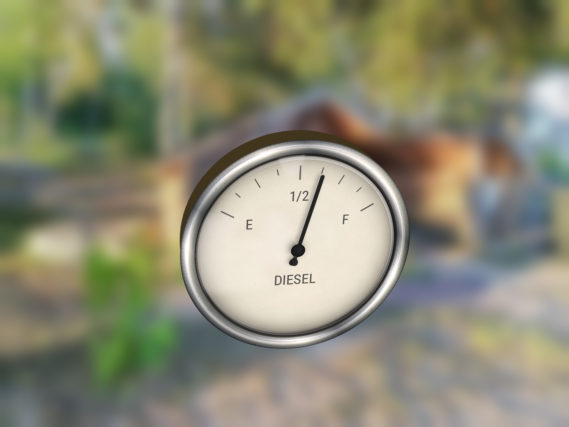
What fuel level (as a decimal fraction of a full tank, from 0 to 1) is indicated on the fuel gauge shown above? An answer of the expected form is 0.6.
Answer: 0.625
